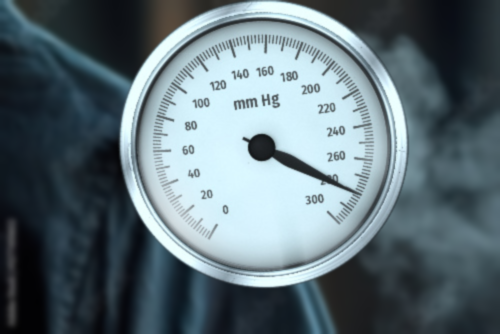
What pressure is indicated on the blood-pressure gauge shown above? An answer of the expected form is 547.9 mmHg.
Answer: 280 mmHg
